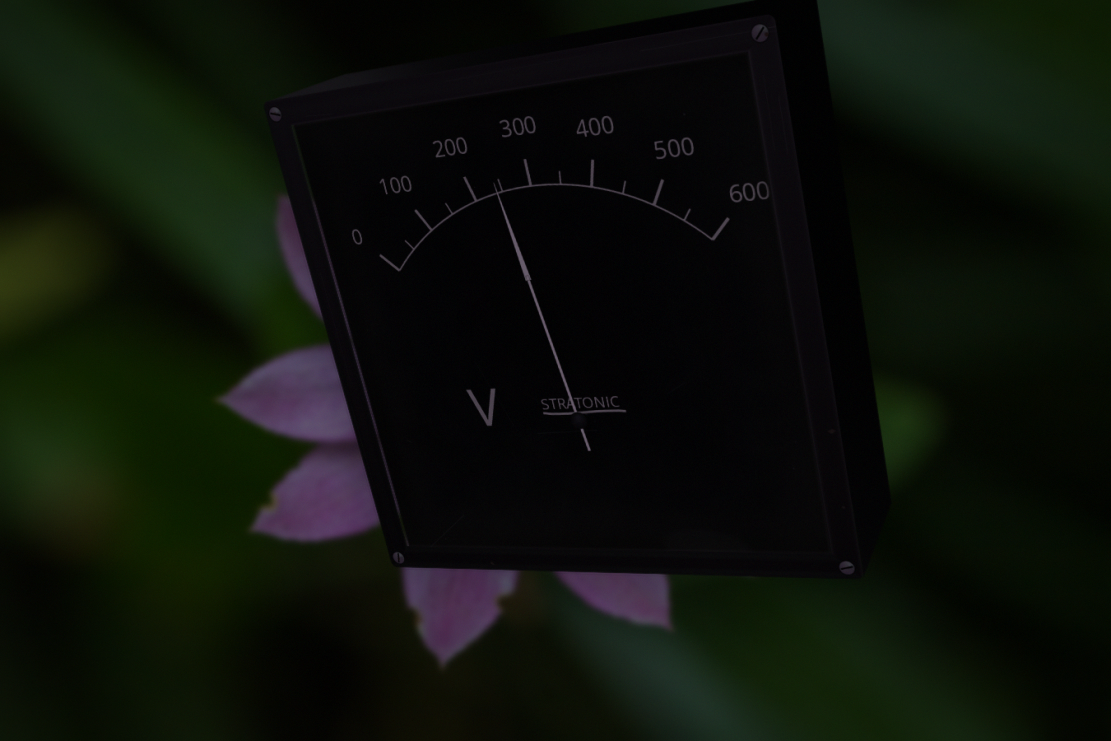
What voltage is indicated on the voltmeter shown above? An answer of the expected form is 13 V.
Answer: 250 V
